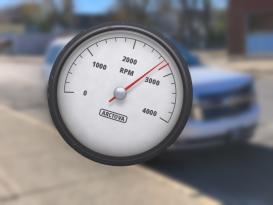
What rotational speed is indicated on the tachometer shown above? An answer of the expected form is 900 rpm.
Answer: 2700 rpm
